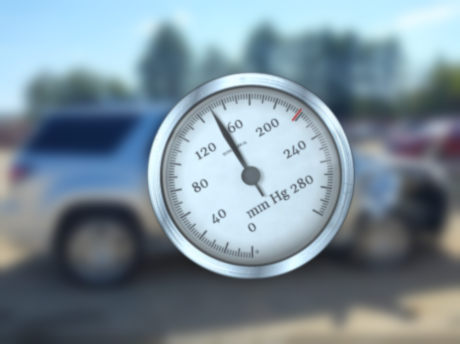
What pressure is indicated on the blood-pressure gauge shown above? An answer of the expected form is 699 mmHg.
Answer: 150 mmHg
